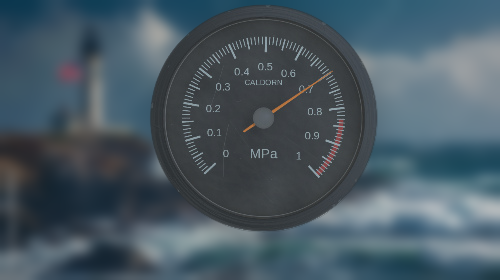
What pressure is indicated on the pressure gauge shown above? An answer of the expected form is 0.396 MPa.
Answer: 0.7 MPa
